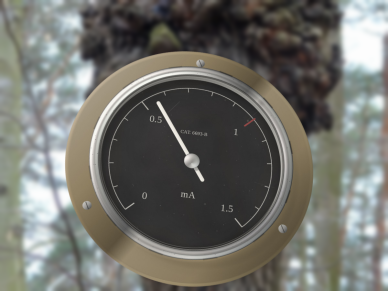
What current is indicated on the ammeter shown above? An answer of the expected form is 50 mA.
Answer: 0.55 mA
